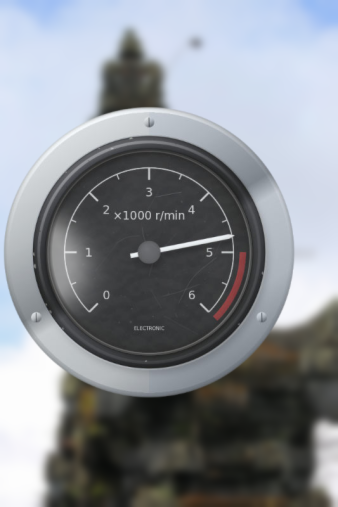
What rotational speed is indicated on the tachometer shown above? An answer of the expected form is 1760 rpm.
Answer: 4750 rpm
